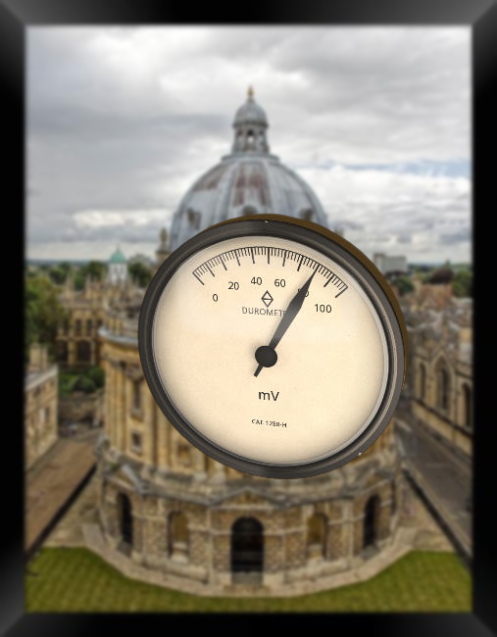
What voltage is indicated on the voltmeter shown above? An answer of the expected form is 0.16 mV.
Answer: 80 mV
